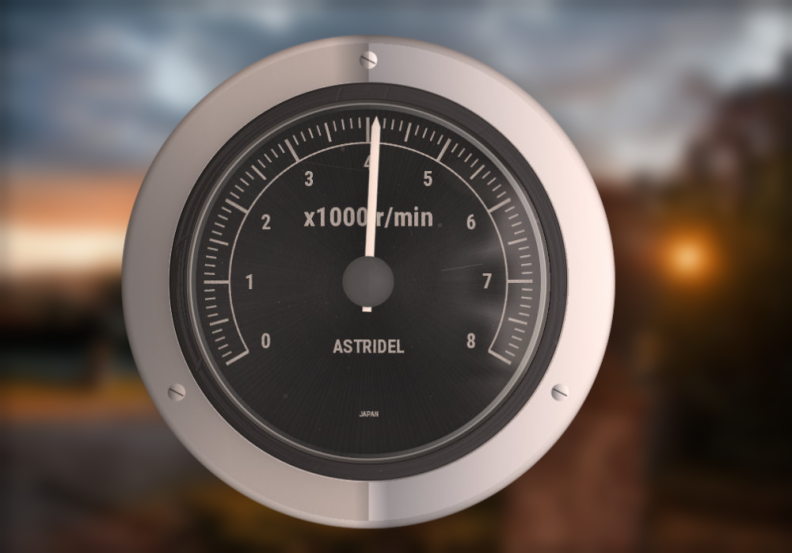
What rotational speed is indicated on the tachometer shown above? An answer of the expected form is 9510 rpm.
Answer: 4100 rpm
